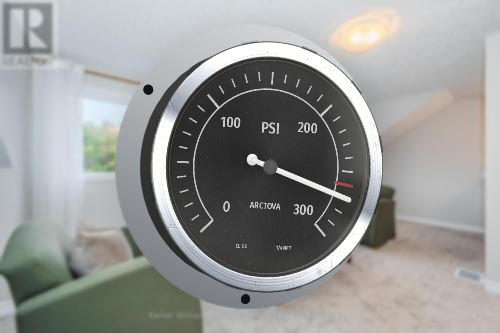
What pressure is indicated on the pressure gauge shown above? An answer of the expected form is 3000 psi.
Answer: 270 psi
